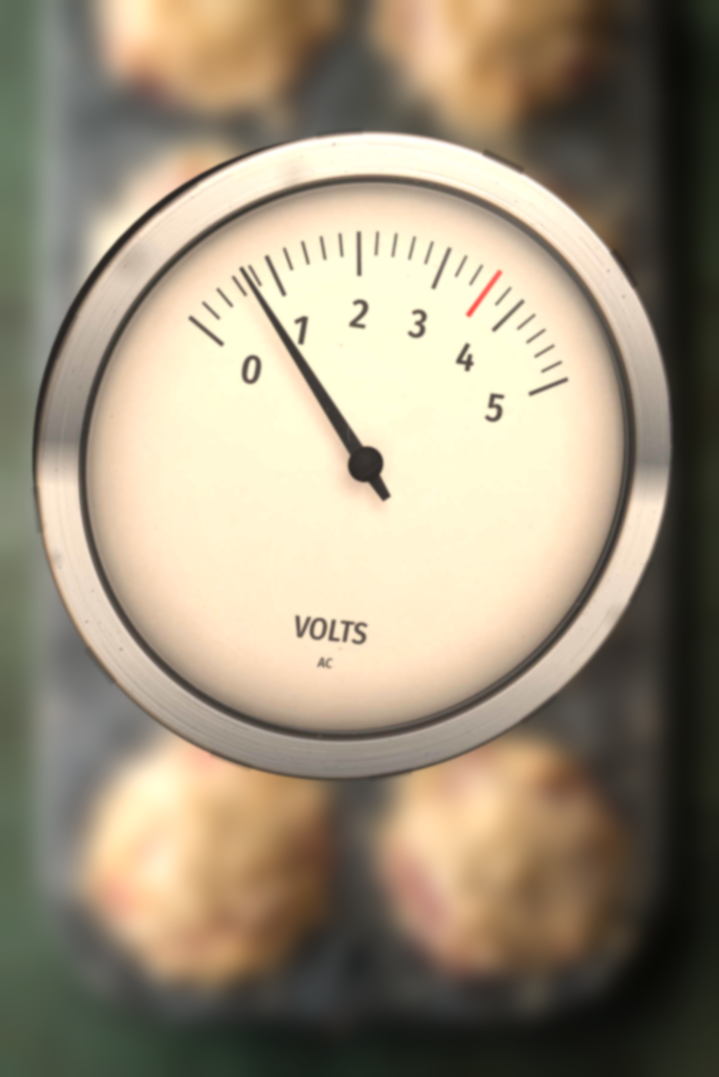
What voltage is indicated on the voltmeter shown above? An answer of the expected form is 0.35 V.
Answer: 0.7 V
